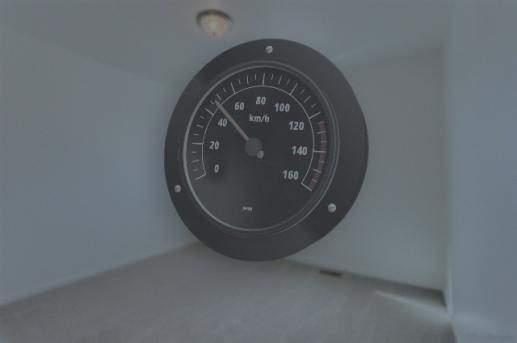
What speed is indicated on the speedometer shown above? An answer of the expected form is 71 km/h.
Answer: 47.5 km/h
